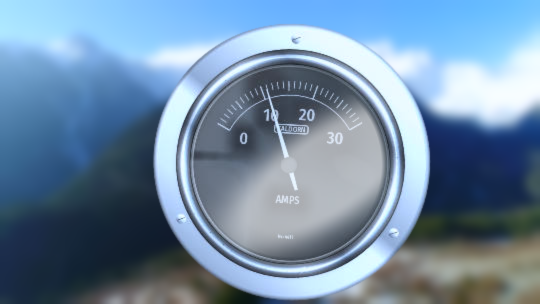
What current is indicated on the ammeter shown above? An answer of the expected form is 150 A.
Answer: 11 A
